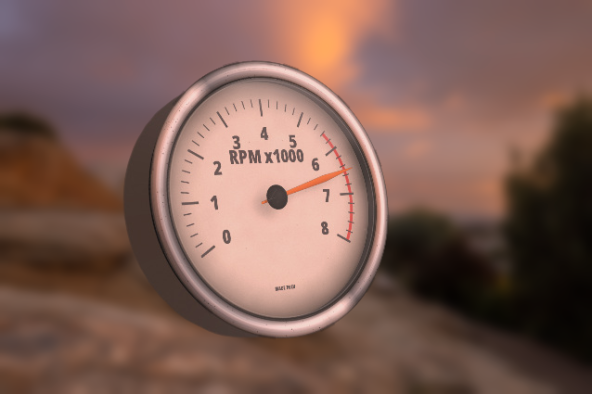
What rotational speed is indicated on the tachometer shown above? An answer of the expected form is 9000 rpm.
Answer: 6500 rpm
